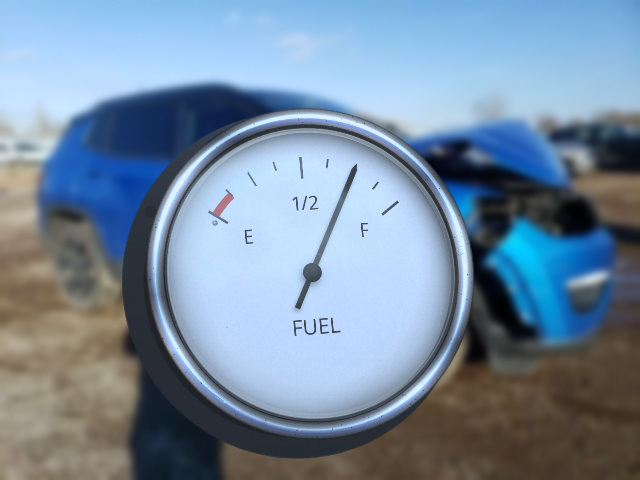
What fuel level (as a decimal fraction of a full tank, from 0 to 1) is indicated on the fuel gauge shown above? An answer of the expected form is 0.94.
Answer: 0.75
